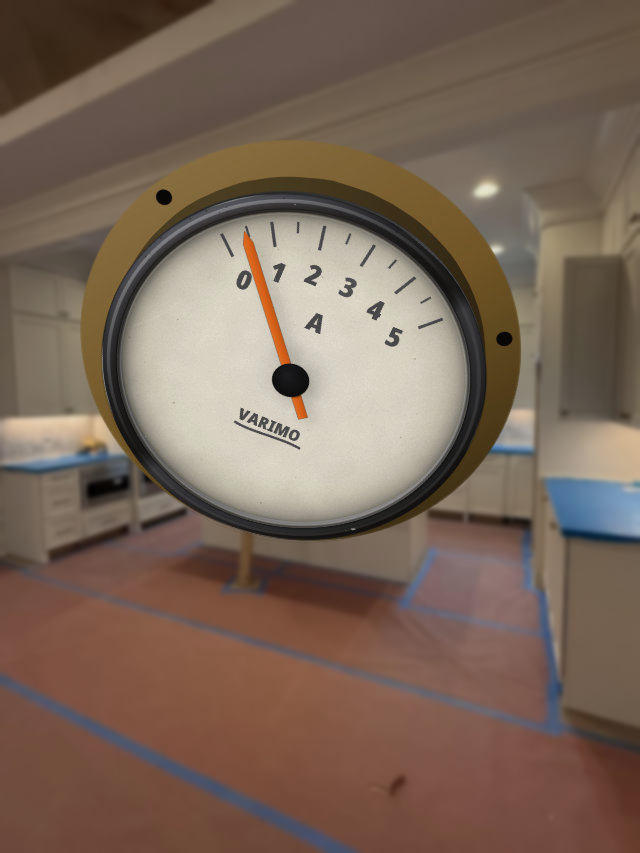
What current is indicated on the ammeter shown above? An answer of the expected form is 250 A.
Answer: 0.5 A
